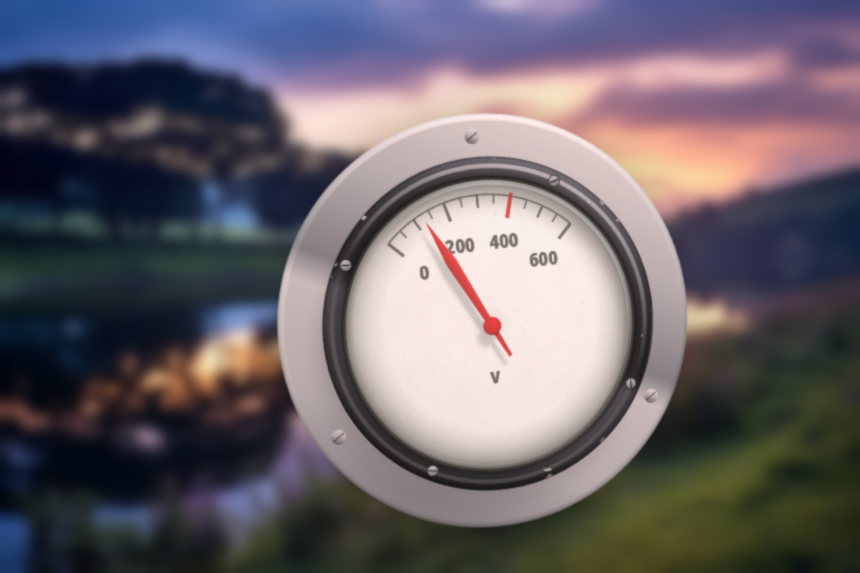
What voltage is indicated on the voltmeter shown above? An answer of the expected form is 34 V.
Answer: 125 V
